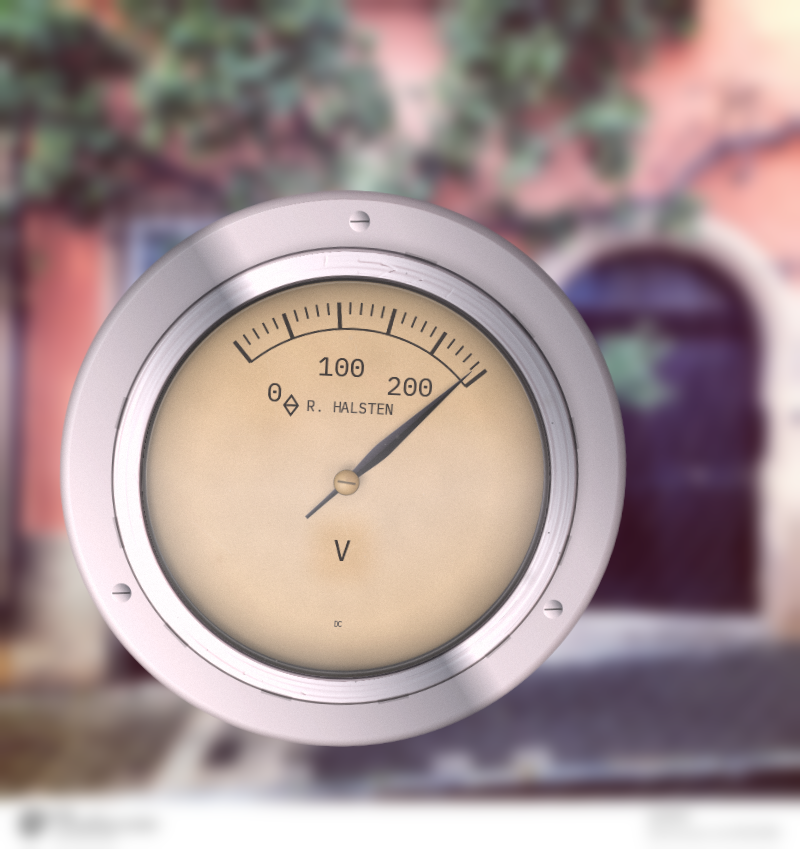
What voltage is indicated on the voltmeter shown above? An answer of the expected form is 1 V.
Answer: 240 V
